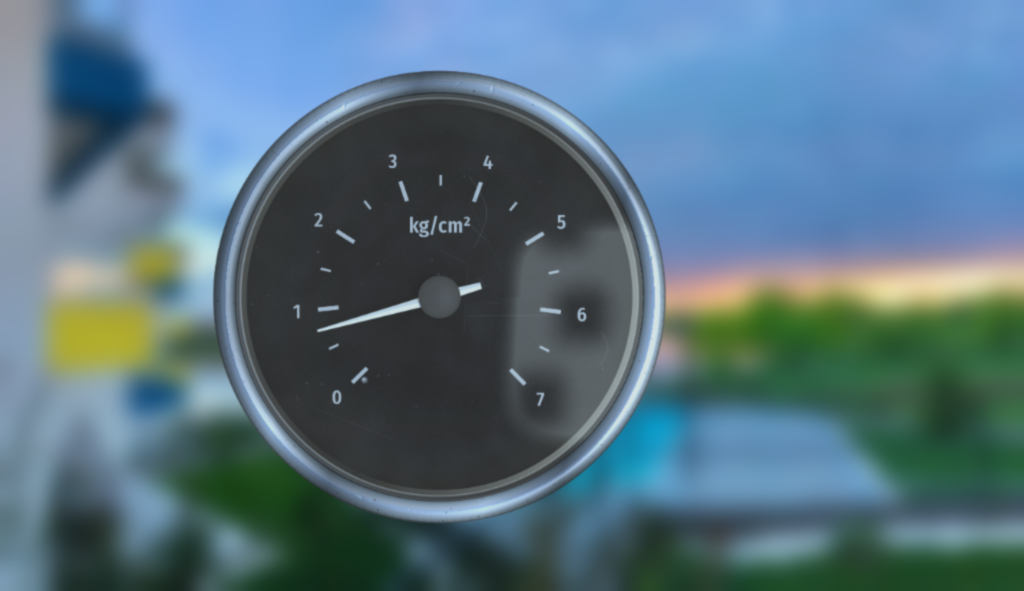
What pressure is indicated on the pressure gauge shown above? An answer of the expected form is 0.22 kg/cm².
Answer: 0.75 kg/cm²
